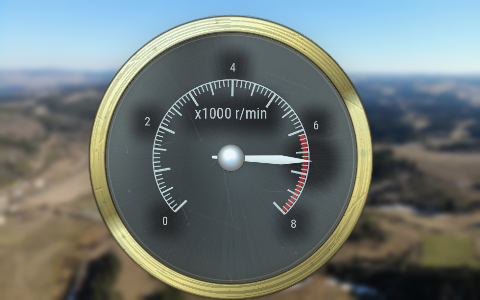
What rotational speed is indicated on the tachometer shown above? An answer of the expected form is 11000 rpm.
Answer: 6700 rpm
